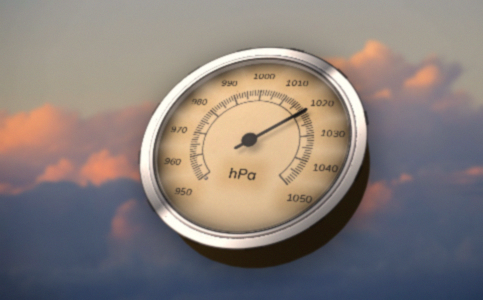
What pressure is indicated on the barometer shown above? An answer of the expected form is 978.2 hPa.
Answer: 1020 hPa
